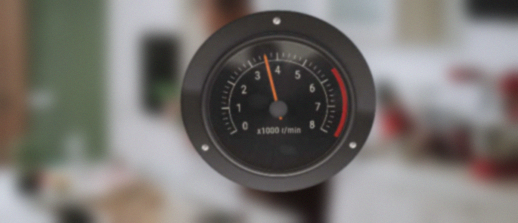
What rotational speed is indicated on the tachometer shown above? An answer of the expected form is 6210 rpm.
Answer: 3600 rpm
